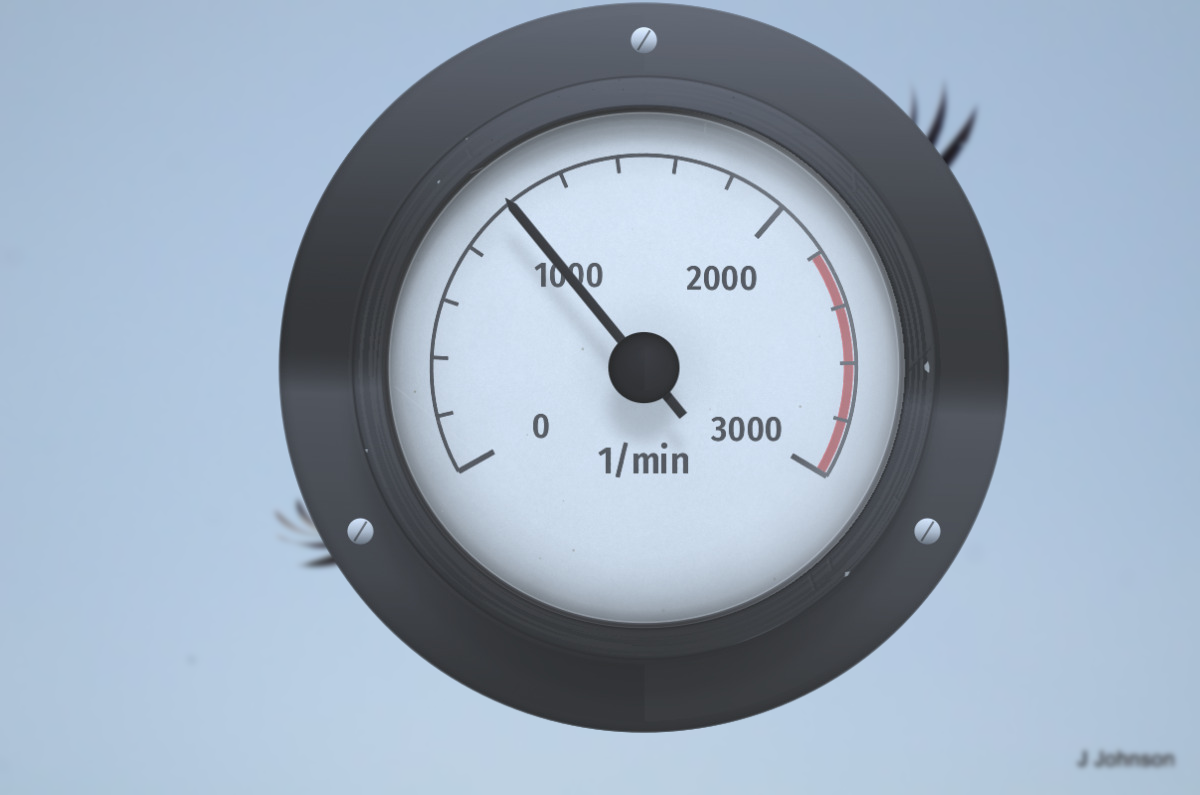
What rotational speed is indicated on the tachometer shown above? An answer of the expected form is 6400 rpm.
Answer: 1000 rpm
